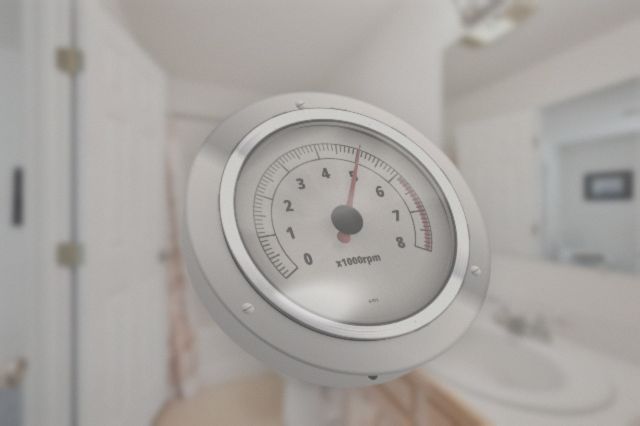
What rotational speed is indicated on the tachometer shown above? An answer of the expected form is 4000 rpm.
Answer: 5000 rpm
